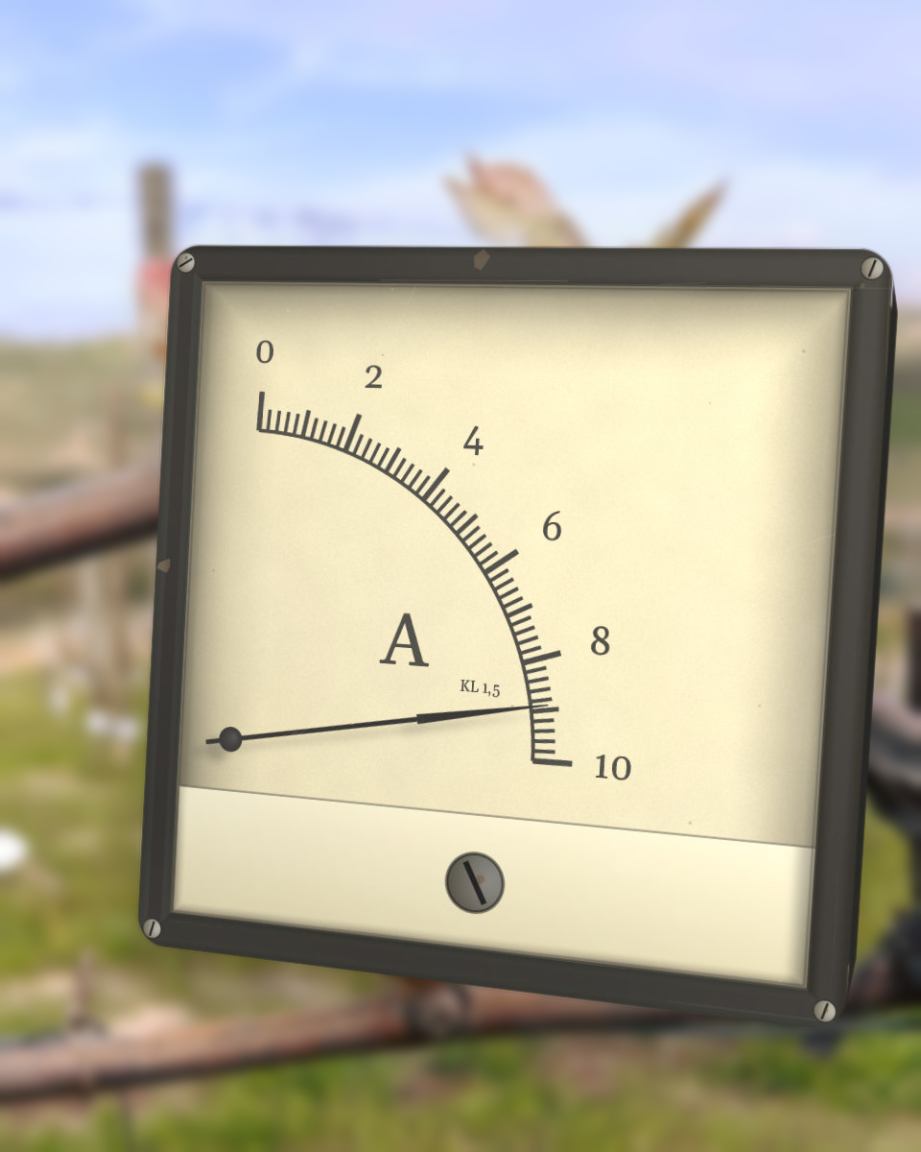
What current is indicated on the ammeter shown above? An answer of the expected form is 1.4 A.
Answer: 8.9 A
